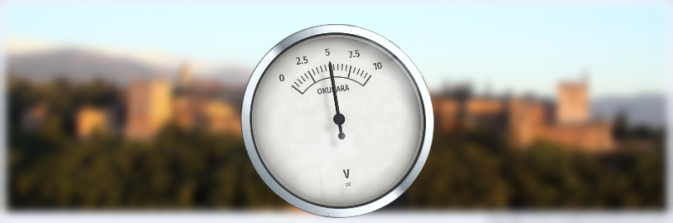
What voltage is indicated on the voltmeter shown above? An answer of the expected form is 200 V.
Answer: 5 V
